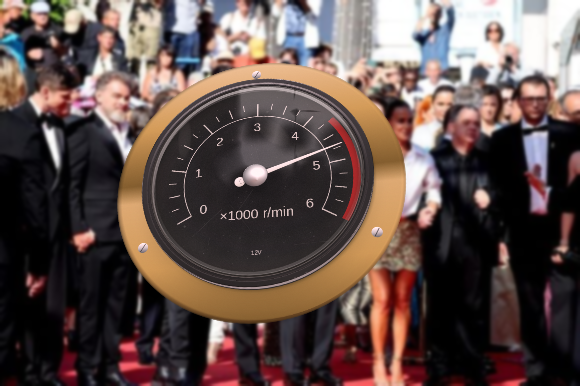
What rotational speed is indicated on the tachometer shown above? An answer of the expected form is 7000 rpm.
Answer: 4750 rpm
